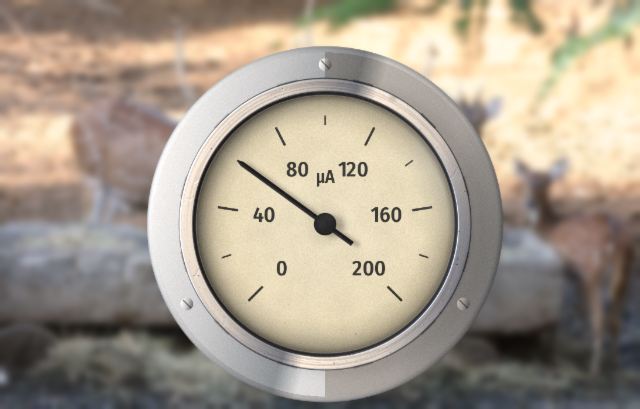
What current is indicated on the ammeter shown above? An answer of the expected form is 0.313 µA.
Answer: 60 µA
